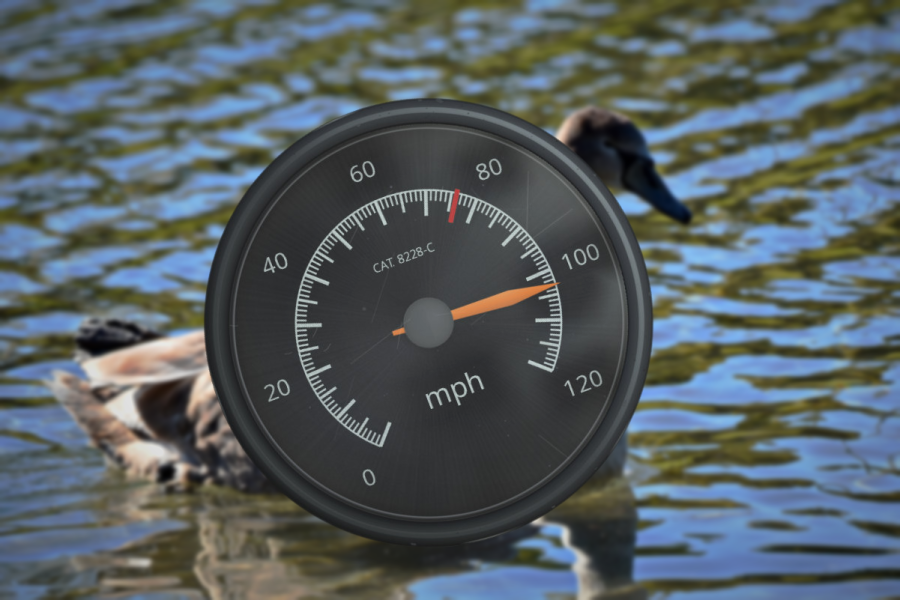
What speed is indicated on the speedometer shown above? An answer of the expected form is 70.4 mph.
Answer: 103 mph
